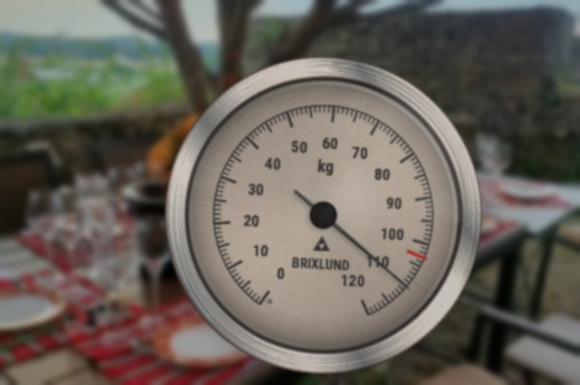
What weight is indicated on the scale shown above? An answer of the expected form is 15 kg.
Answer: 110 kg
